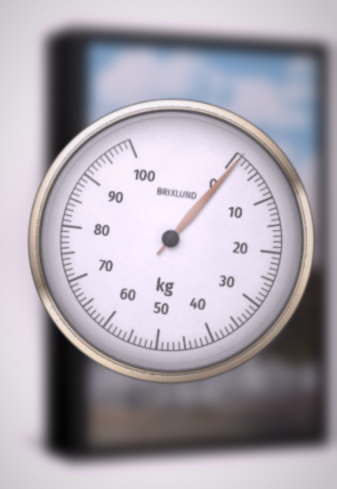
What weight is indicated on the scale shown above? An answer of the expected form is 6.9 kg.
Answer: 1 kg
